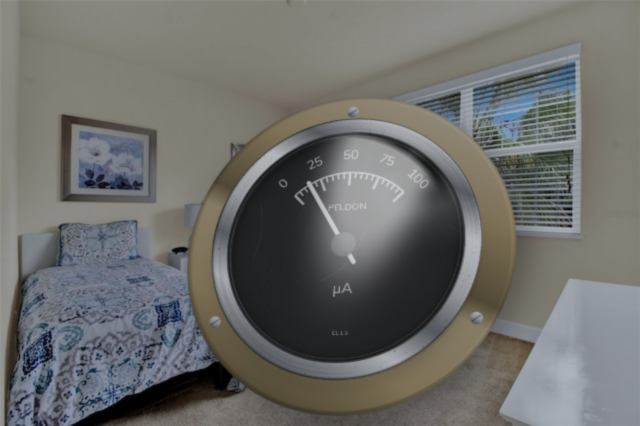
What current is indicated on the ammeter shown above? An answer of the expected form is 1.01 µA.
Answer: 15 µA
